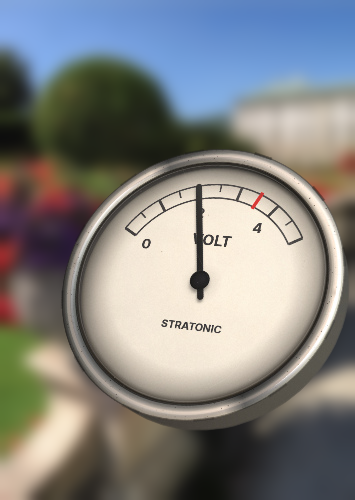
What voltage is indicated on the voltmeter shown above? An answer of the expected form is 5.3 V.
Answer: 2 V
